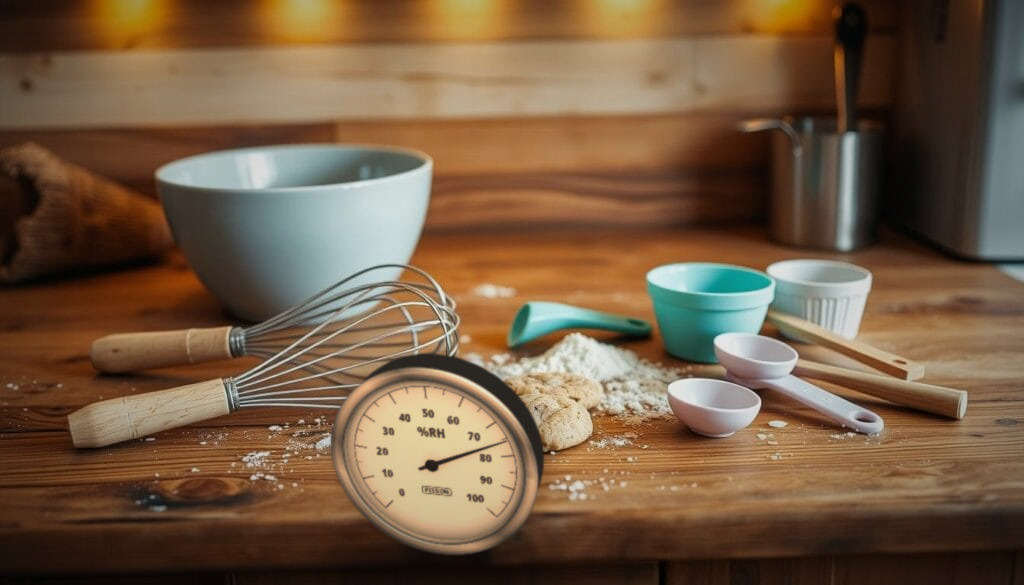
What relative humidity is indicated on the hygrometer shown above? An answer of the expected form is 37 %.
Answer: 75 %
